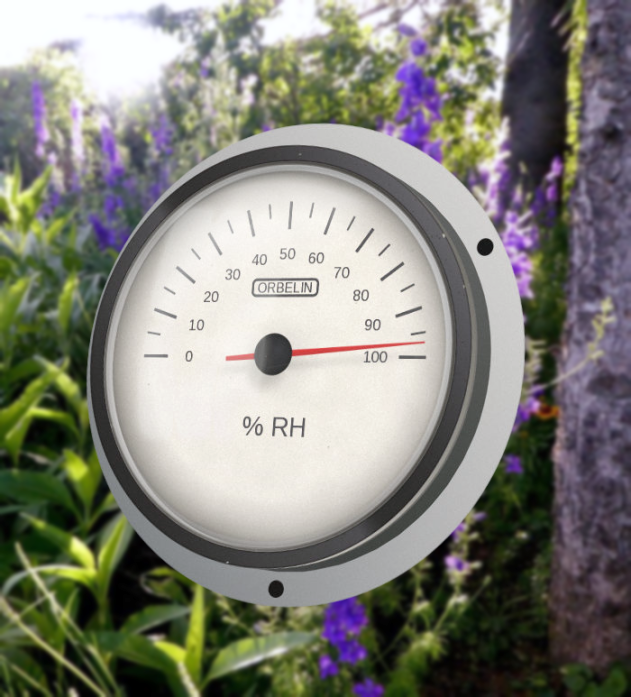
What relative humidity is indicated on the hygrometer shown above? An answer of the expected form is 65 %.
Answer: 97.5 %
